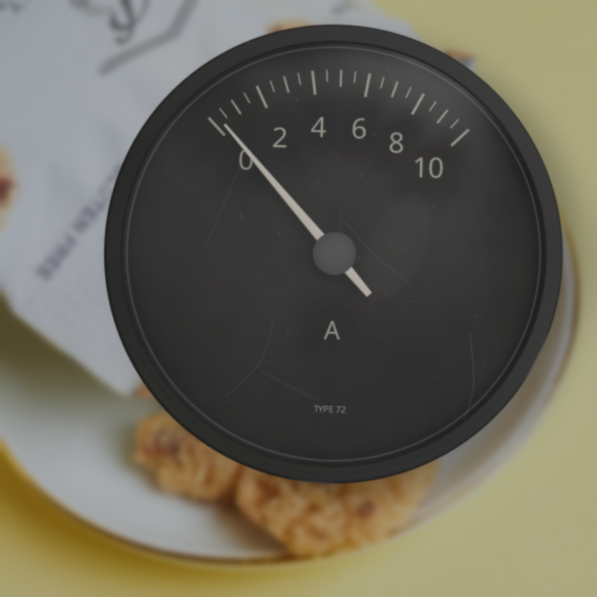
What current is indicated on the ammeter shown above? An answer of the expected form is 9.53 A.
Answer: 0.25 A
